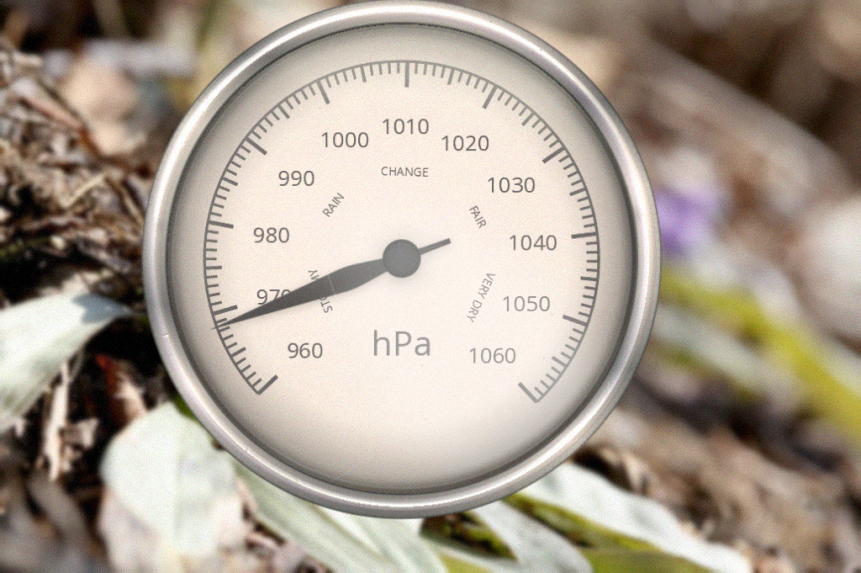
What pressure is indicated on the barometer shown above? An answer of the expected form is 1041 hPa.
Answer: 968.5 hPa
